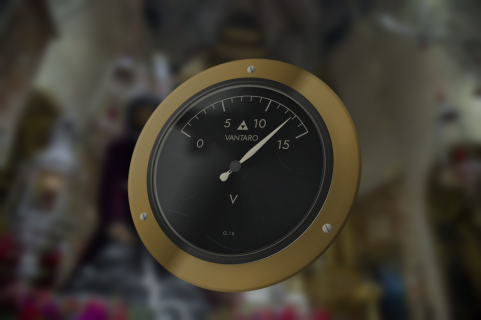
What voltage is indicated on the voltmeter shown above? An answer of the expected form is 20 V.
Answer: 13 V
